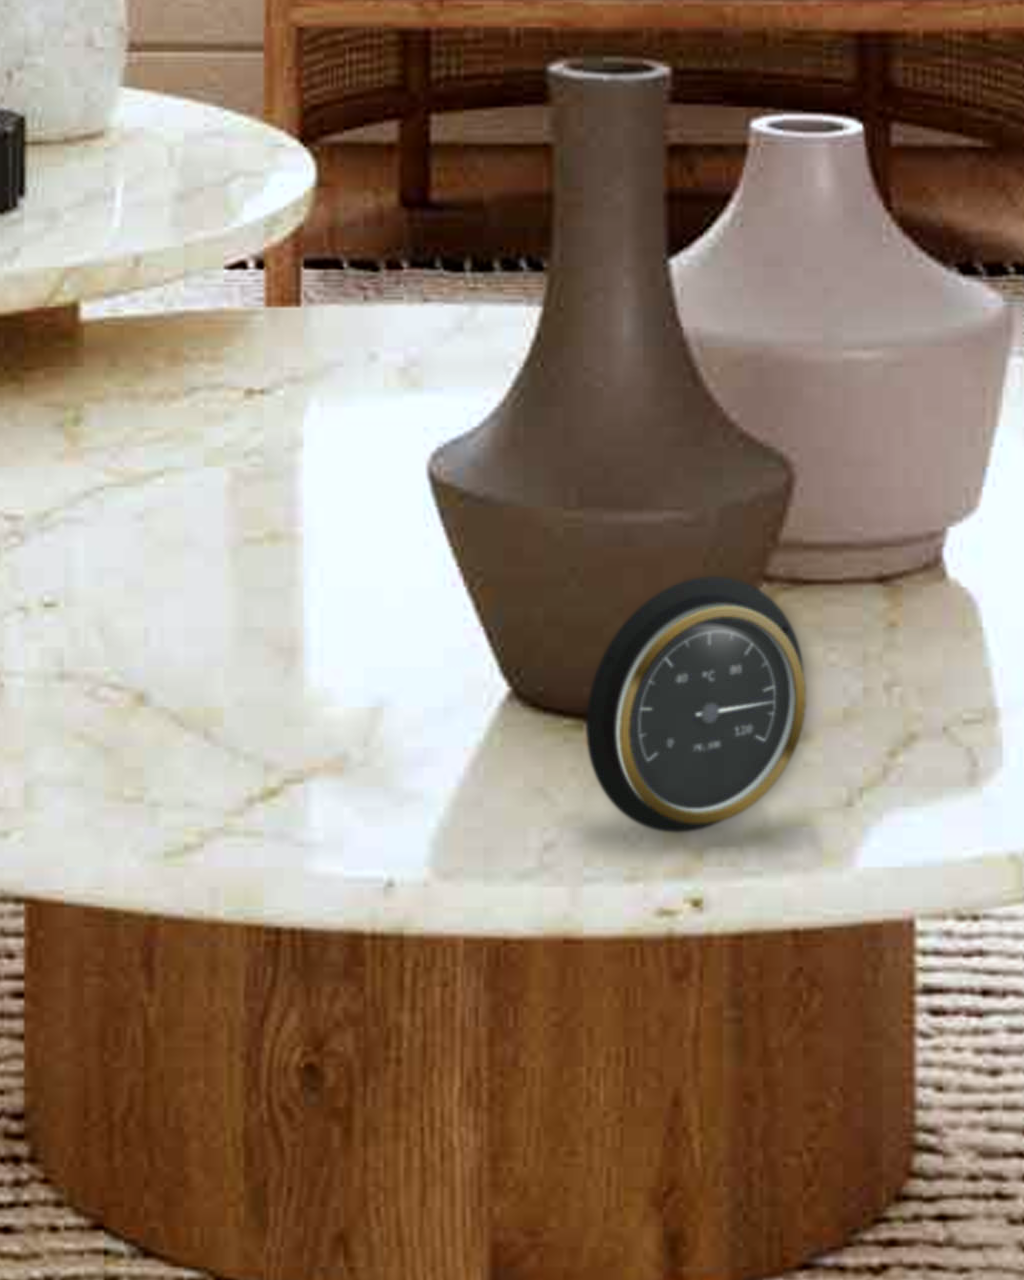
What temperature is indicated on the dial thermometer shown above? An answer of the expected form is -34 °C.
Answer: 105 °C
